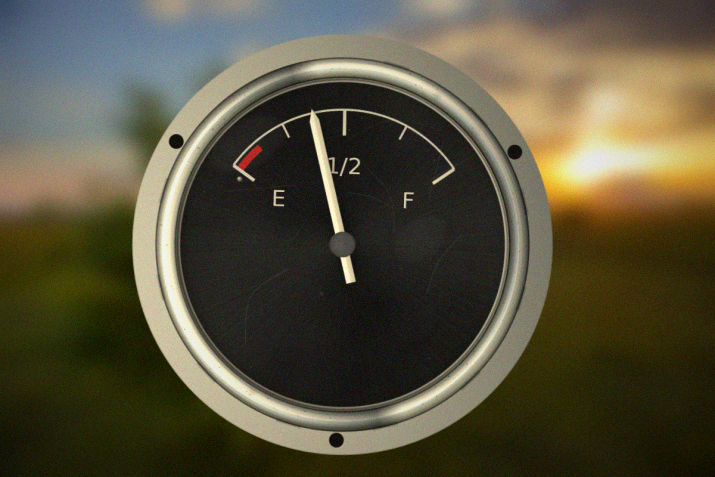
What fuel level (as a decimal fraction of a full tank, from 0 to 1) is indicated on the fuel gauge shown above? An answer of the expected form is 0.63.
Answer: 0.375
